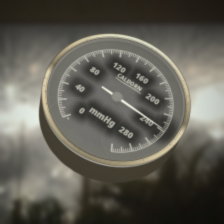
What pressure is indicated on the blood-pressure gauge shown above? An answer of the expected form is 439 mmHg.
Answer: 240 mmHg
